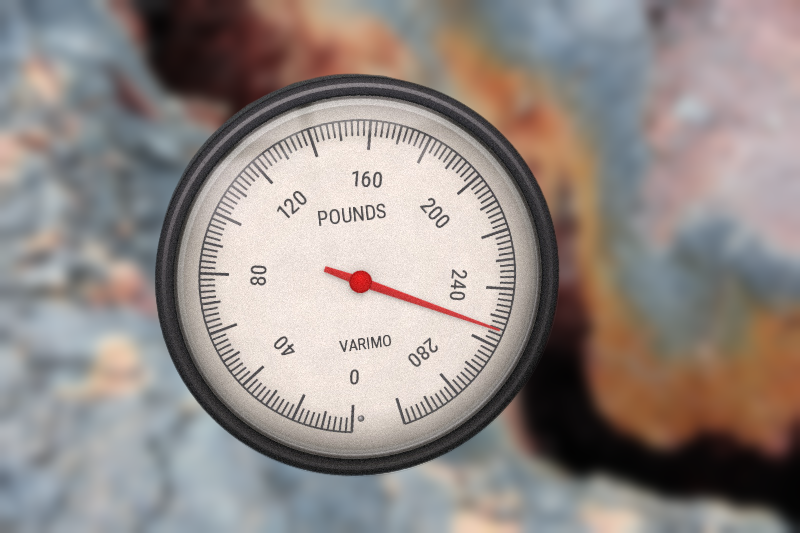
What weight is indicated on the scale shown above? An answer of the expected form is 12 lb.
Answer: 254 lb
